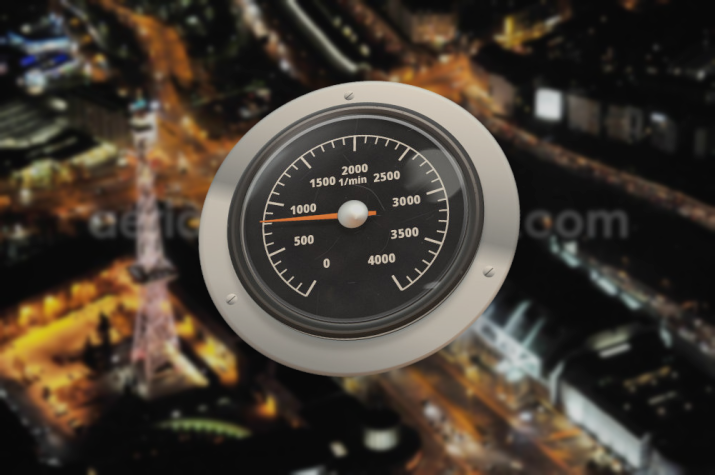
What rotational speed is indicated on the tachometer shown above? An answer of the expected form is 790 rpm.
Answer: 800 rpm
